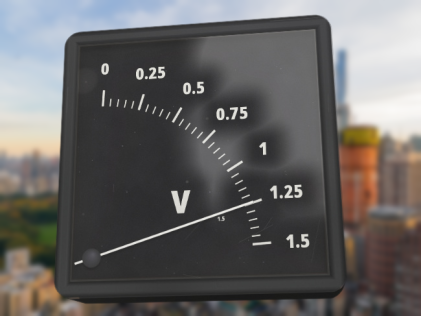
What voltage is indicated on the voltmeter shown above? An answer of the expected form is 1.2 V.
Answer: 1.25 V
